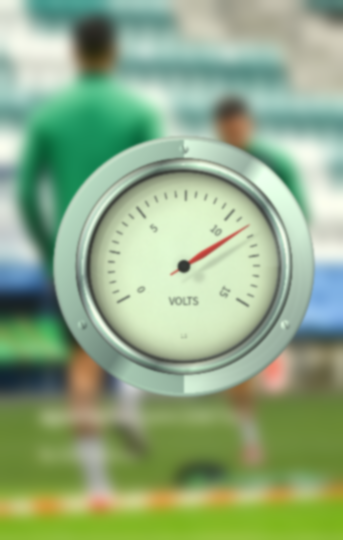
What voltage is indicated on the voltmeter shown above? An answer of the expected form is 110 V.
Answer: 11 V
